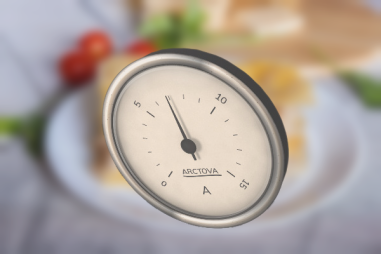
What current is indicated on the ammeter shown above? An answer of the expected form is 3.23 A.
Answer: 7 A
